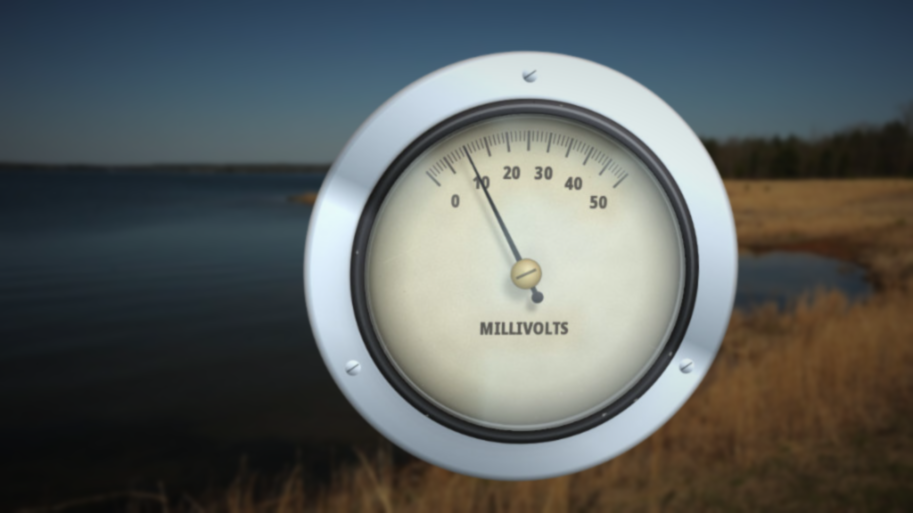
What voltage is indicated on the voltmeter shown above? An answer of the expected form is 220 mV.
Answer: 10 mV
